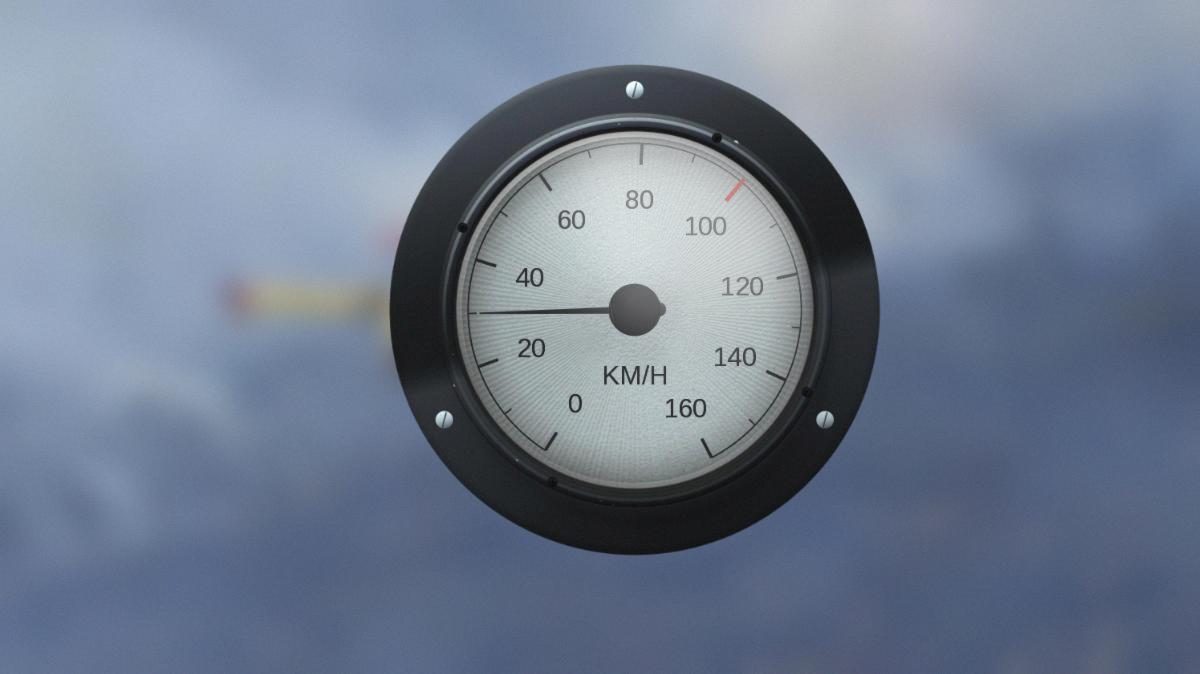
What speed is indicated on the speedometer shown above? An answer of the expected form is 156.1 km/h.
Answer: 30 km/h
